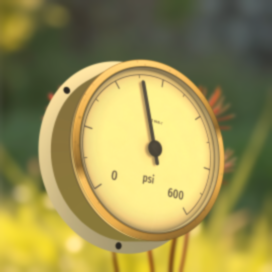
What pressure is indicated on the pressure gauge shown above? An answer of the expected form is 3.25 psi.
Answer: 250 psi
